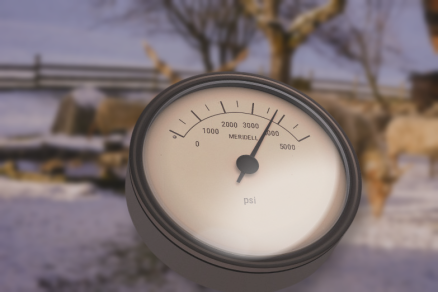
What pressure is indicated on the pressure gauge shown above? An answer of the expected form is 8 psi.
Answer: 3750 psi
